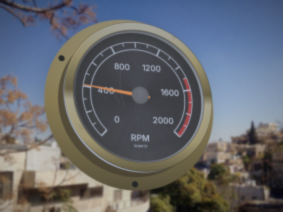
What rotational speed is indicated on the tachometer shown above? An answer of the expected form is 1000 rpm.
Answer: 400 rpm
